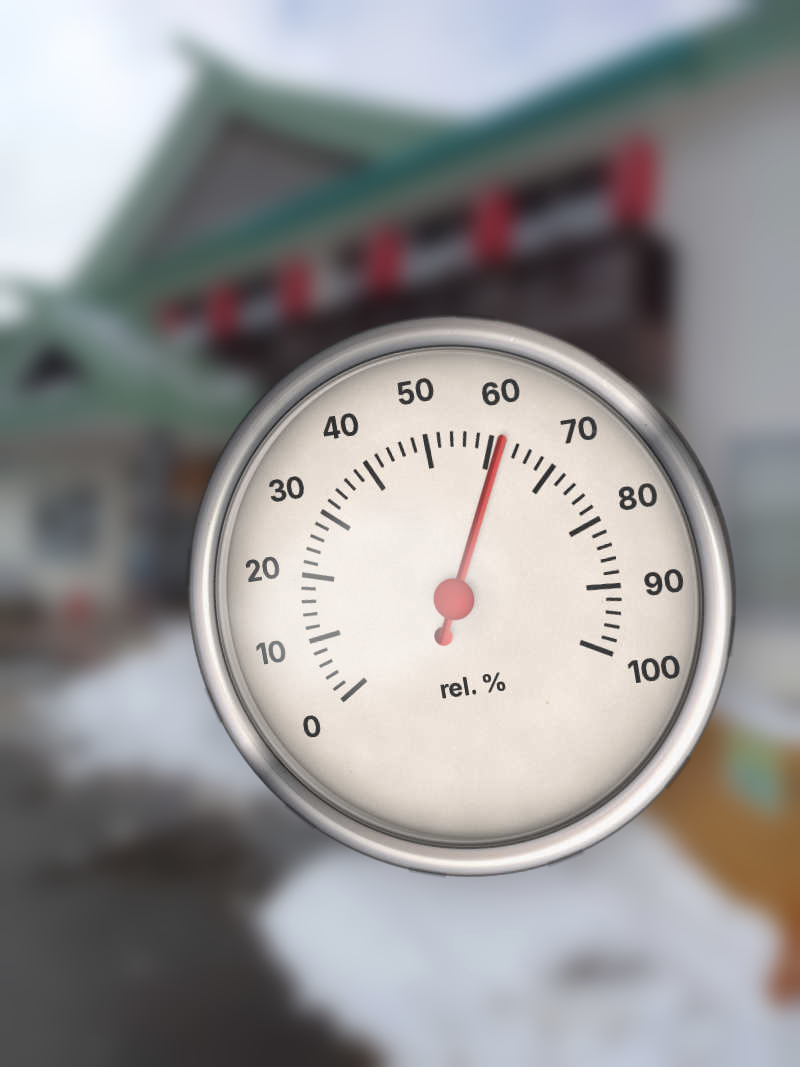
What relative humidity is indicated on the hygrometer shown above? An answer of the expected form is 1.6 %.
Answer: 62 %
